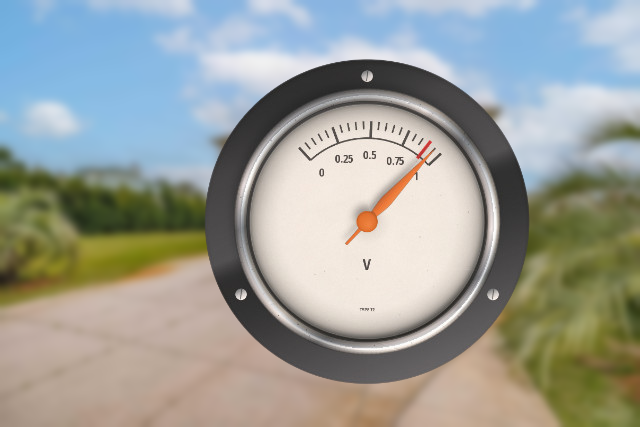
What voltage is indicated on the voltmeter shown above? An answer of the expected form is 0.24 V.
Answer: 0.95 V
